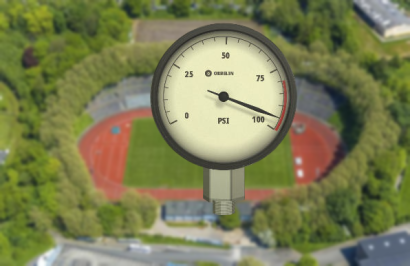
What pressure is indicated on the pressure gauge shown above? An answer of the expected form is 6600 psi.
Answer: 95 psi
